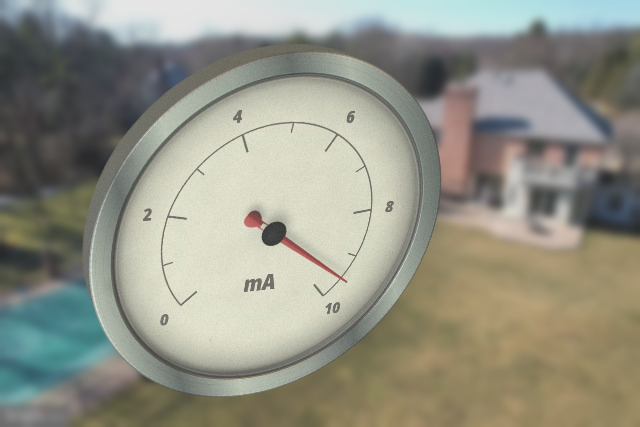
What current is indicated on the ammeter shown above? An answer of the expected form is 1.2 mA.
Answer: 9.5 mA
